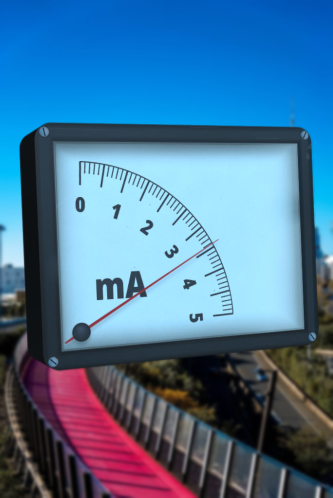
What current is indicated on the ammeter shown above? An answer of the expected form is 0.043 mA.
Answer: 3.4 mA
